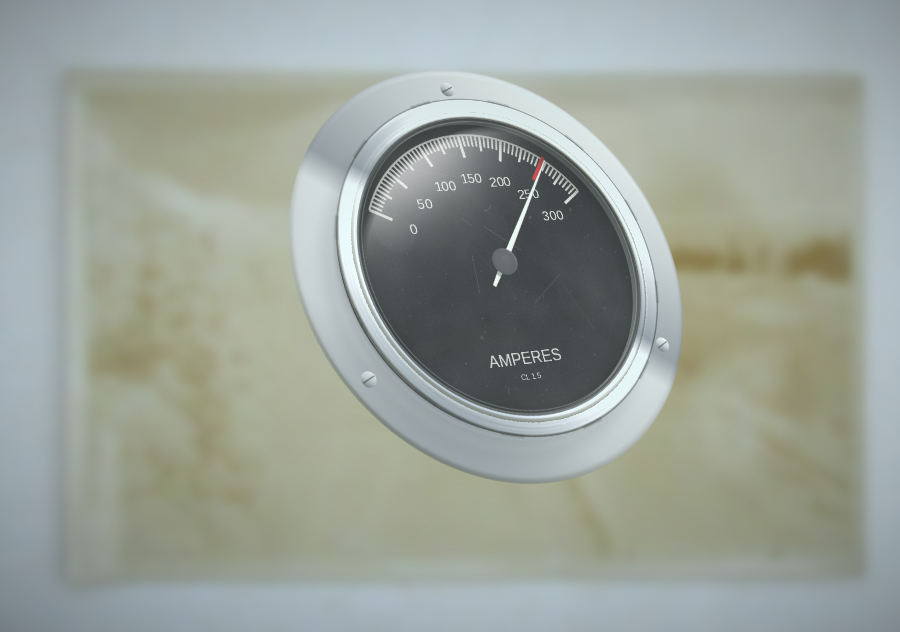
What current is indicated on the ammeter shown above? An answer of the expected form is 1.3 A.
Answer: 250 A
